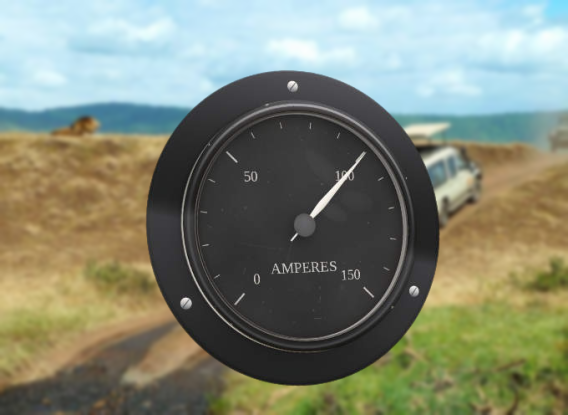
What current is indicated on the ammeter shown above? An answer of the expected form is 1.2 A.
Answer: 100 A
